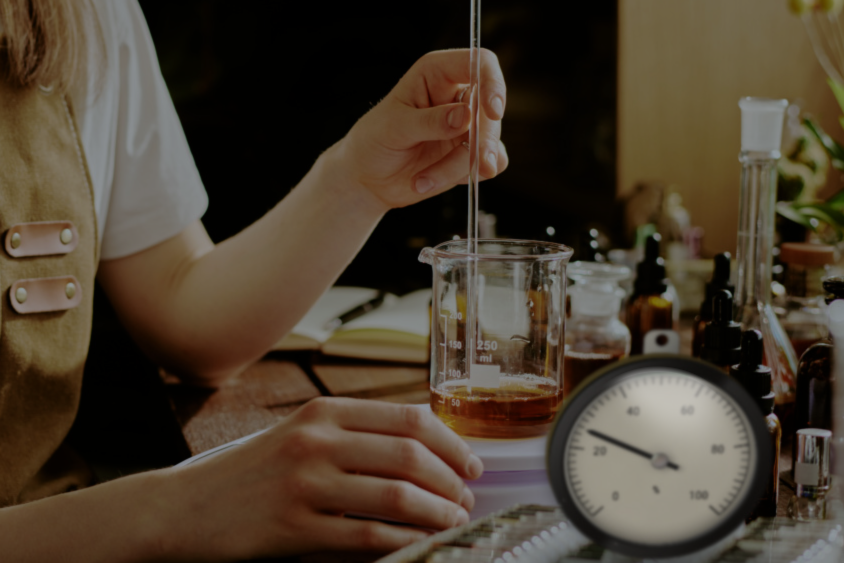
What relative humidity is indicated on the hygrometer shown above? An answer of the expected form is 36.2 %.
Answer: 26 %
